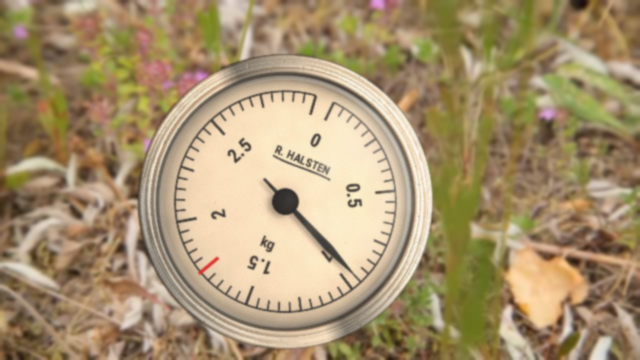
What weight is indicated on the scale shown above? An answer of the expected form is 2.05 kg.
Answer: 0.95 kg
